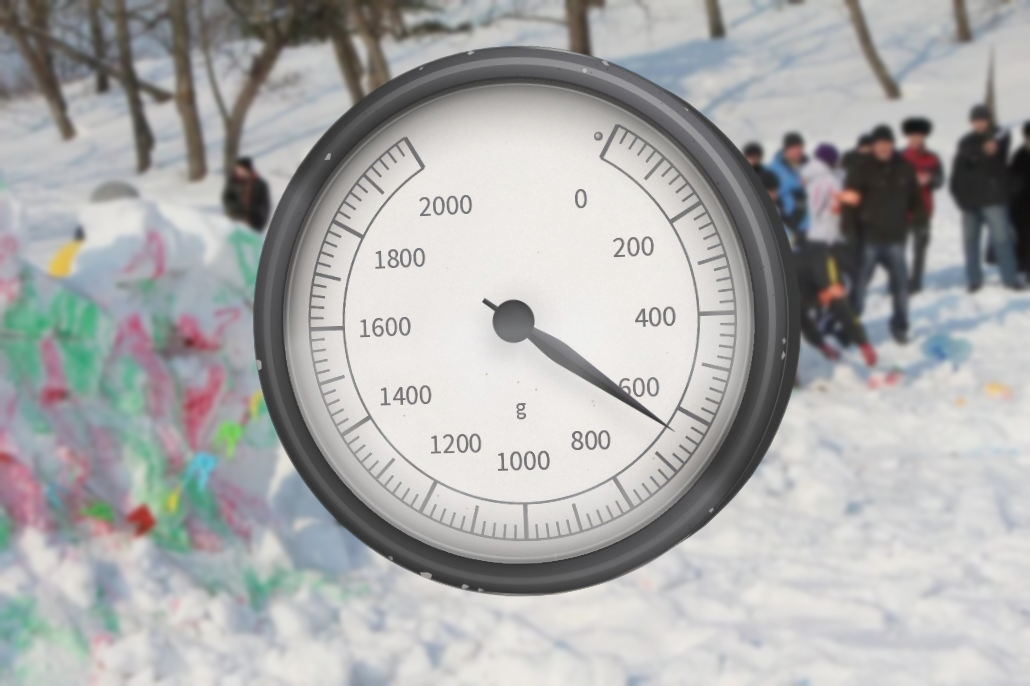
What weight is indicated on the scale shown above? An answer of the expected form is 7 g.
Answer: 640 g
